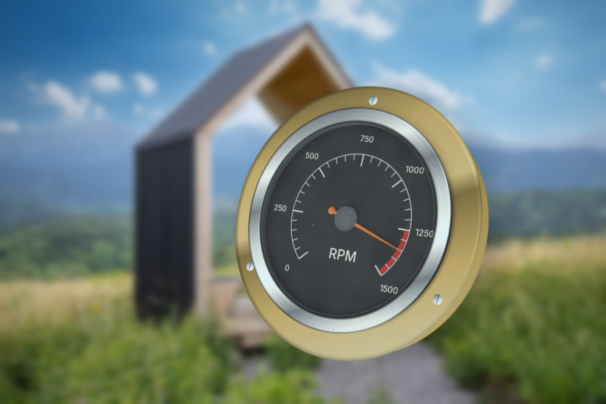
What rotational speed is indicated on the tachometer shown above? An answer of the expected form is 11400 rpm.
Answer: 1350 rpm
